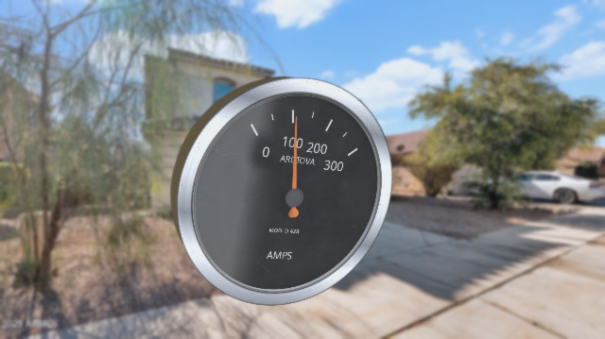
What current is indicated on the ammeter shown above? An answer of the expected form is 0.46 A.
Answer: 100 A
